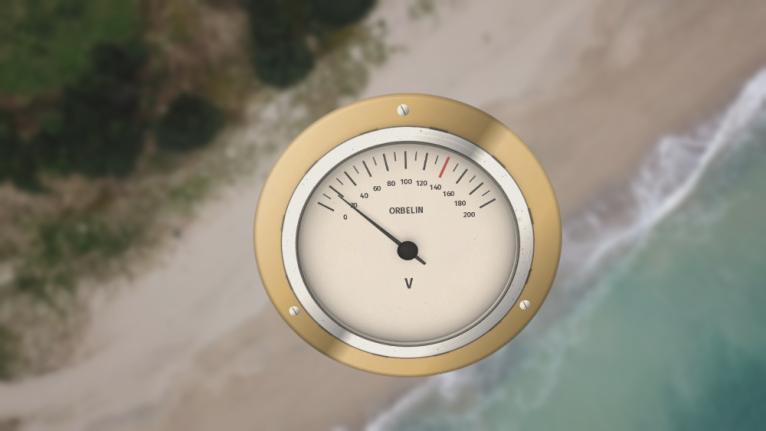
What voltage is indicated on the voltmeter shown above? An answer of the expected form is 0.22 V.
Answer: 20 V
